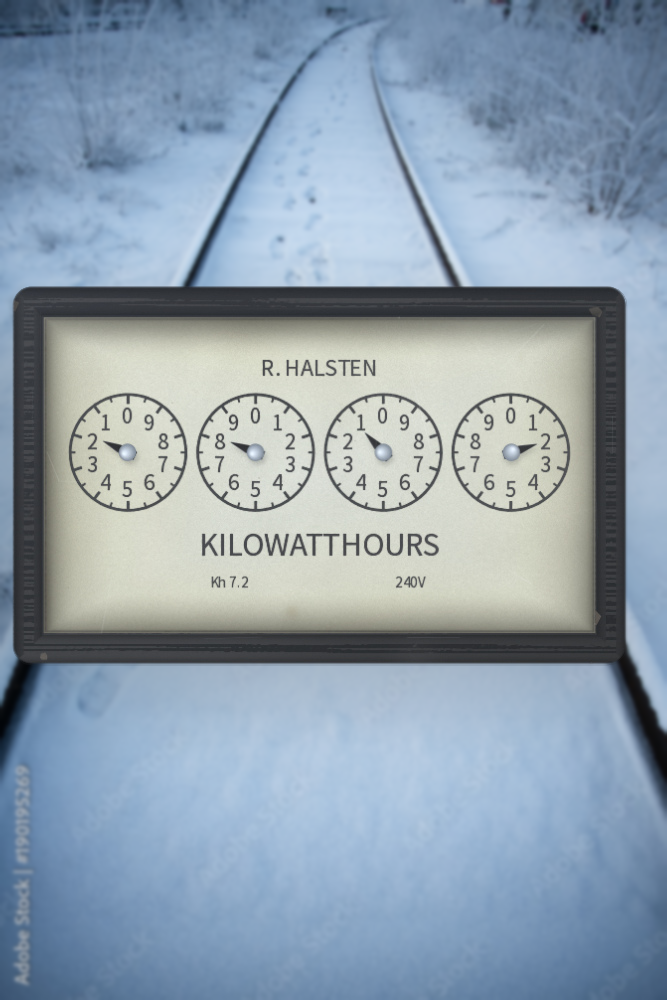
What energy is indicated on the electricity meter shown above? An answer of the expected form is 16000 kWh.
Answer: 1812 kWh
